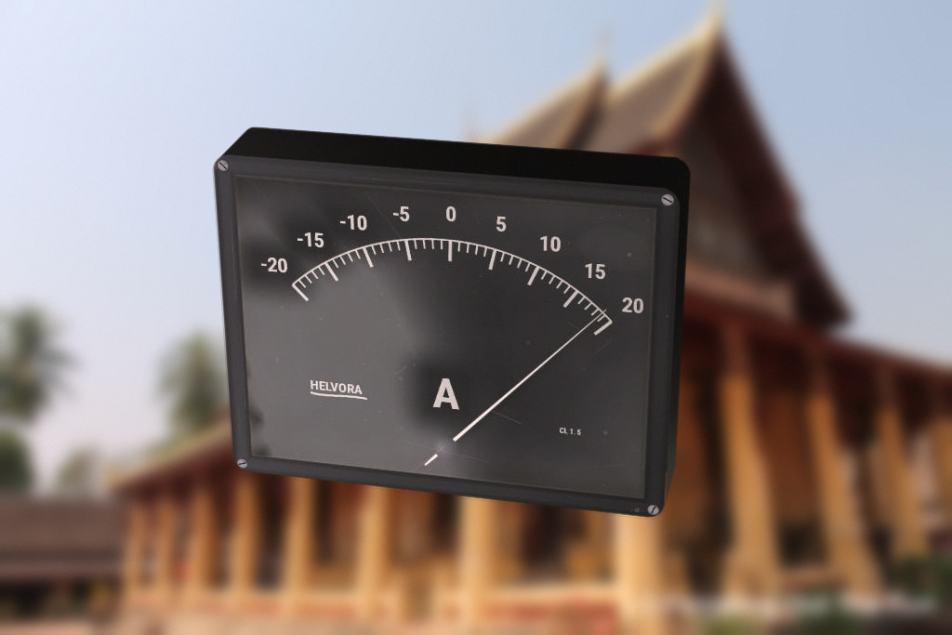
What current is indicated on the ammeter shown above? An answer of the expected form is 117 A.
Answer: 18.5 A
